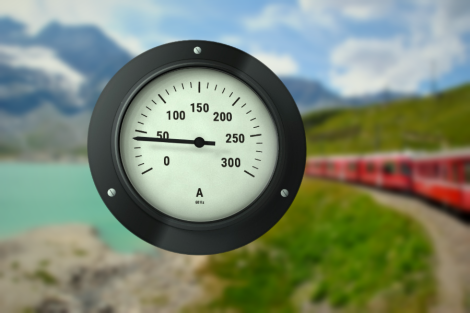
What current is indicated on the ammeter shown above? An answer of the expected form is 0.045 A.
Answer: 40 A
